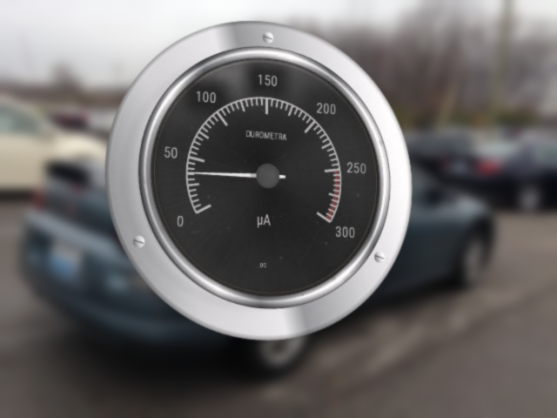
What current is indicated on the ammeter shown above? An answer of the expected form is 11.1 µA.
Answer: 35 µA
